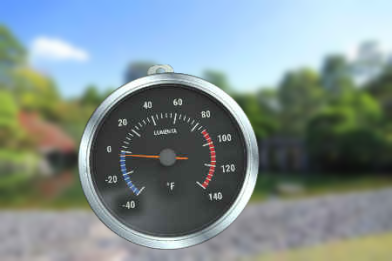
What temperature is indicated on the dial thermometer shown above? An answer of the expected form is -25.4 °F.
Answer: -4 °F
